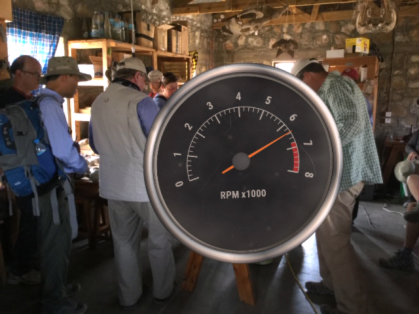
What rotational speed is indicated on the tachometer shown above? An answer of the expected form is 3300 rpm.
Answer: 6400 rpm
